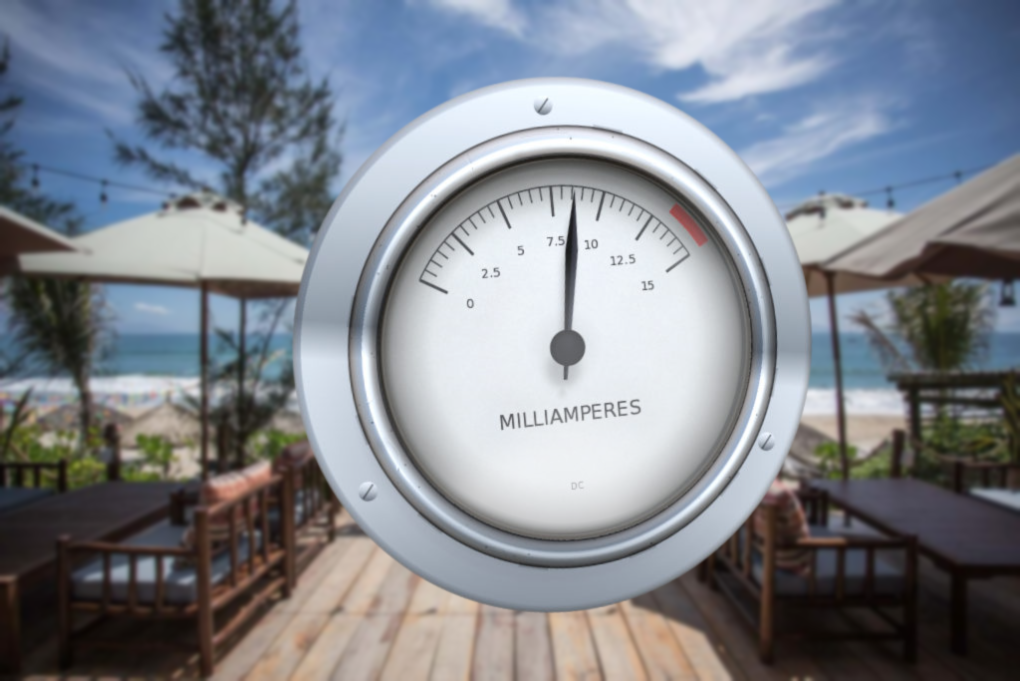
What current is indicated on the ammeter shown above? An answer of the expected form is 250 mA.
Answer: 8.5 mA
